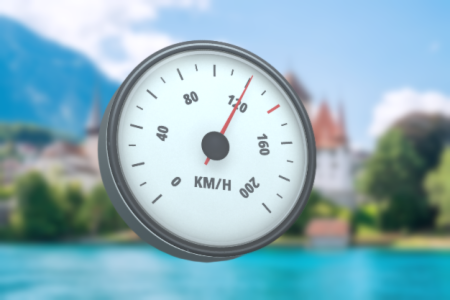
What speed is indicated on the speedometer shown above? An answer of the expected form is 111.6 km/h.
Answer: 120 km/h
